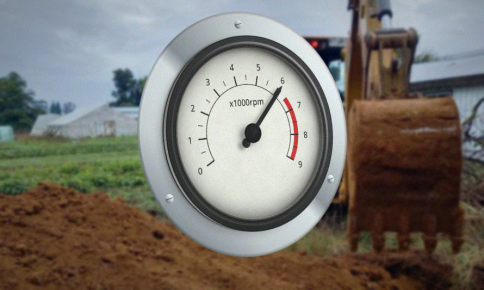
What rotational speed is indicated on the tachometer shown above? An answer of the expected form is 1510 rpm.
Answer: 6000 rpm
